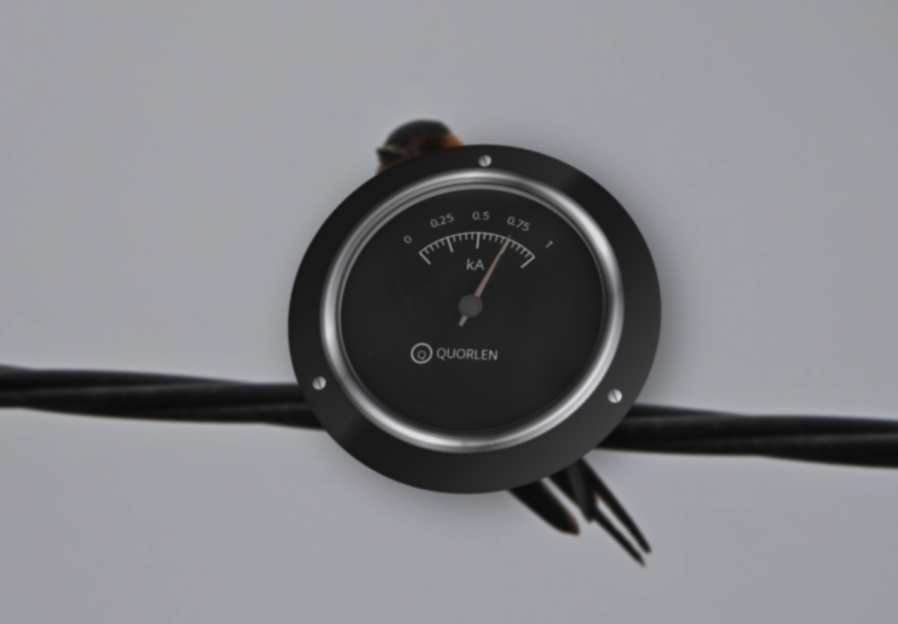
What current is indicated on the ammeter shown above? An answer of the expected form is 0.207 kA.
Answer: 0.75 kA
